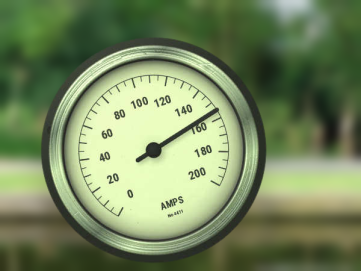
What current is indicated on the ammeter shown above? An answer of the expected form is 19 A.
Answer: 155 A
